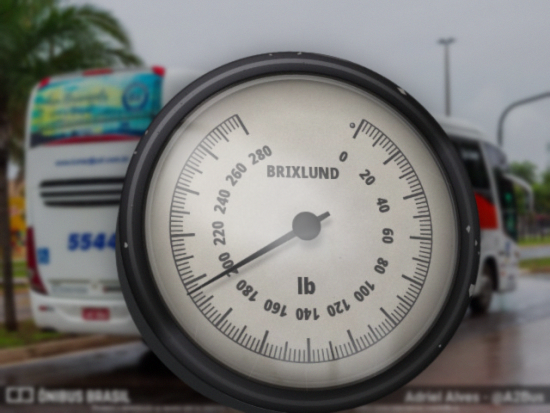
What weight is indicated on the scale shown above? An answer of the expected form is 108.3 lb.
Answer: 196 lb
